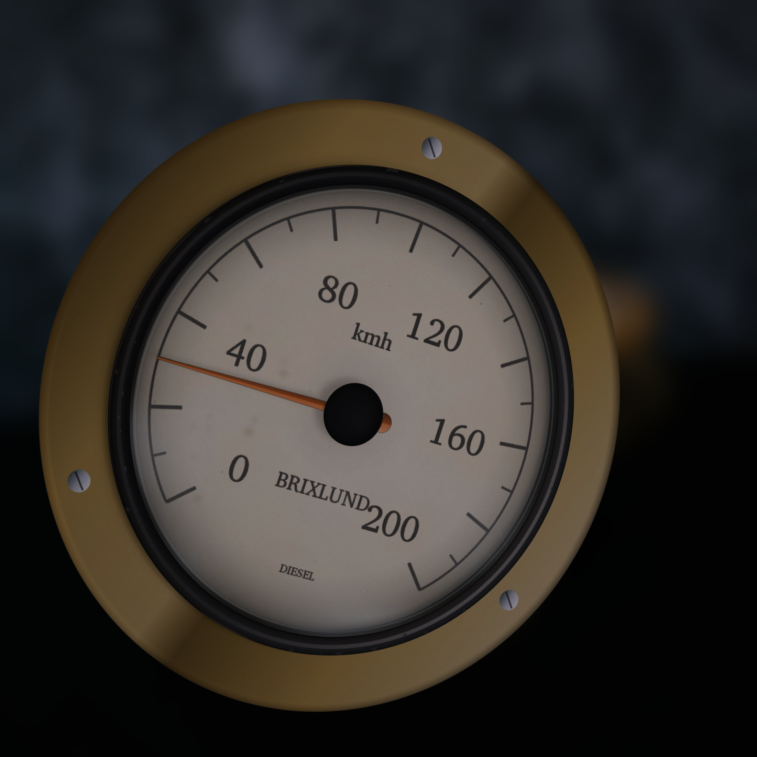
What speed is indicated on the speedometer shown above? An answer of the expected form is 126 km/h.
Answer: 30 km/h
